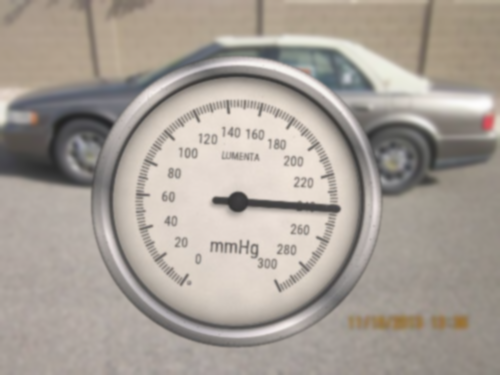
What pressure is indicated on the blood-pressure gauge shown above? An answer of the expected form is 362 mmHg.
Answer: 240 mmHg
